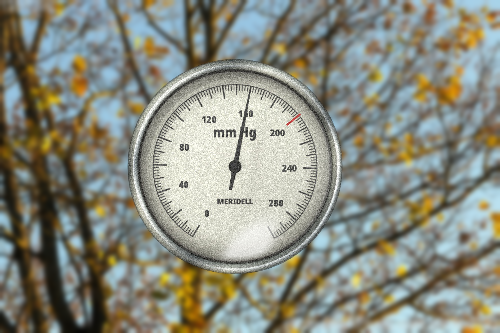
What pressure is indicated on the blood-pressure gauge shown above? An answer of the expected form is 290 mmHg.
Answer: 160 mmHg
